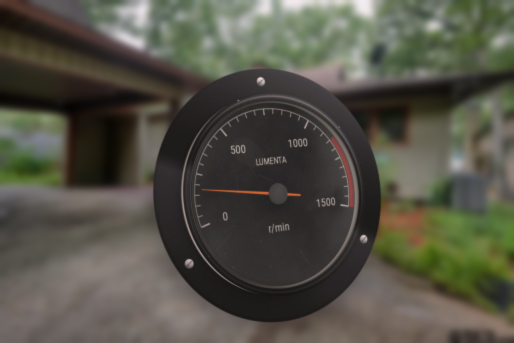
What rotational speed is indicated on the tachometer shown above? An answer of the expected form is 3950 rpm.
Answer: 175 rpm
